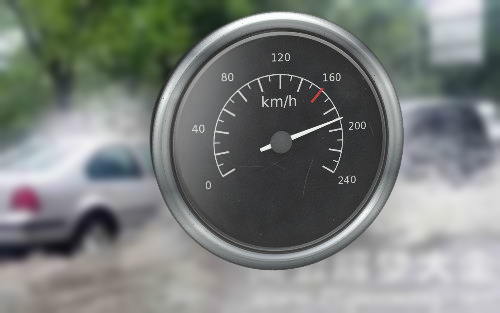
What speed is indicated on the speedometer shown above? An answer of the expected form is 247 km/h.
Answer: 190 km/h
